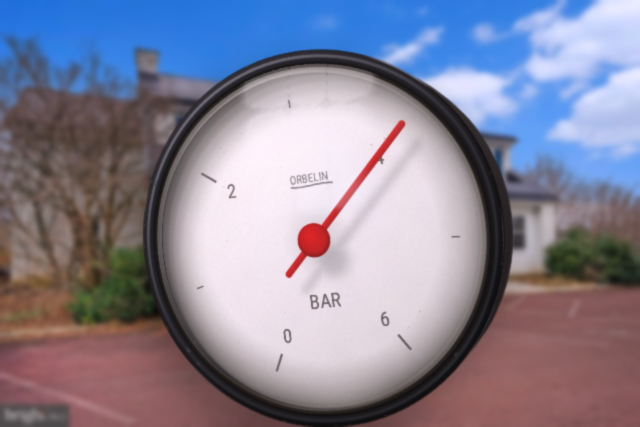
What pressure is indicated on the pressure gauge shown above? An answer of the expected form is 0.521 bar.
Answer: 4 bar
